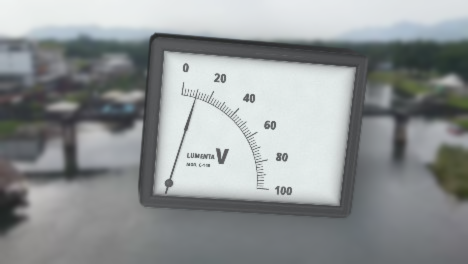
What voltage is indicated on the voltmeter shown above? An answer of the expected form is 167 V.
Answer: 10 V
